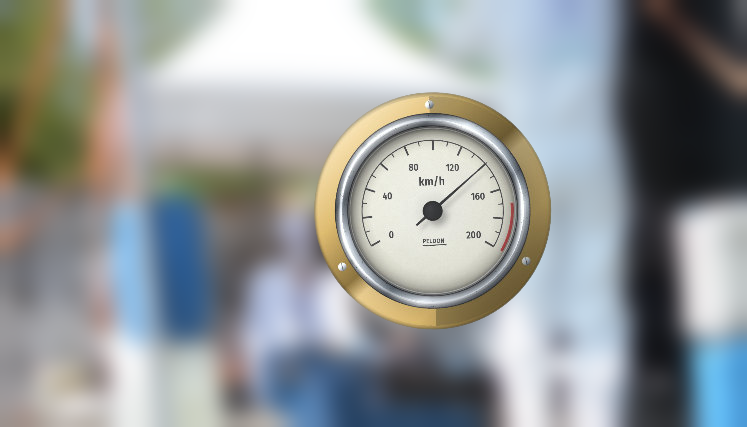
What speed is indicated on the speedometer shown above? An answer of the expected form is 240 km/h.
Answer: 140 km/h
